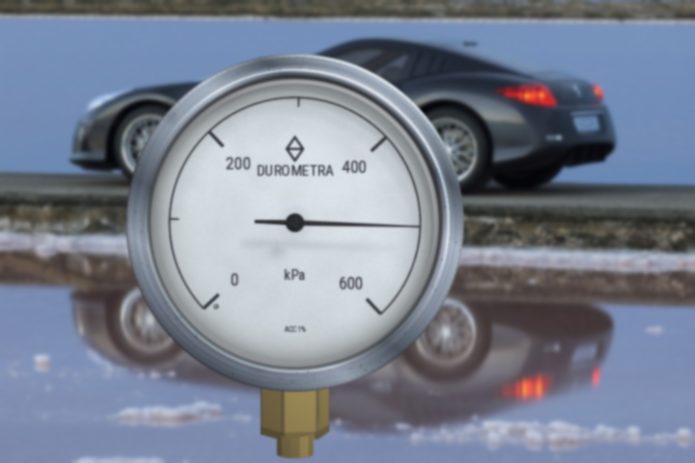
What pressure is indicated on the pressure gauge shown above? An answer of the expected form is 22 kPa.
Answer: 500 kPa
